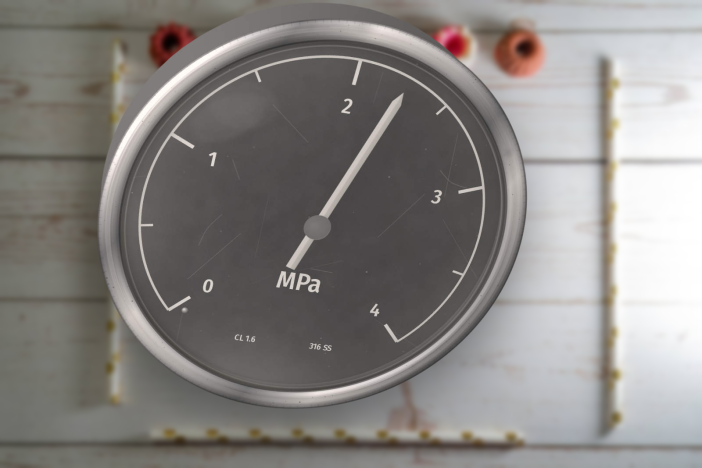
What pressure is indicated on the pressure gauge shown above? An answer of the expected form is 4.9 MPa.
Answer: 2.25 MPa
